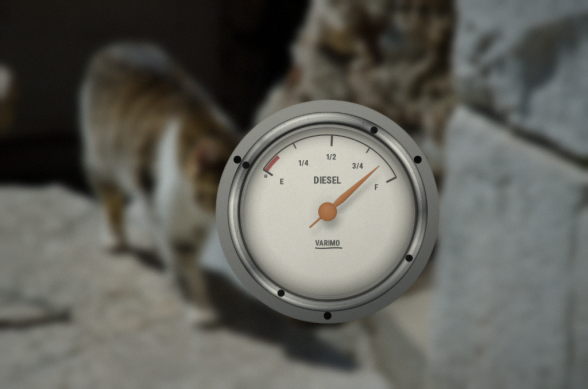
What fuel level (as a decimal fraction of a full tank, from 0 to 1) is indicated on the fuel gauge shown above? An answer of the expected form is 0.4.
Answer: 0.875
